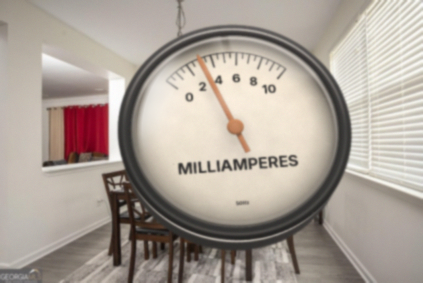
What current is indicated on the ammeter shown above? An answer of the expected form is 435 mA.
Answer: 3 mA
